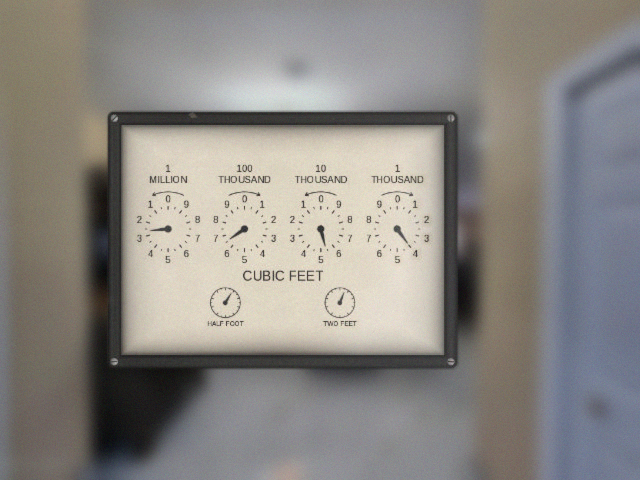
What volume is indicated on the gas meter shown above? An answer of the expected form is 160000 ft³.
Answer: 265400 ft³
